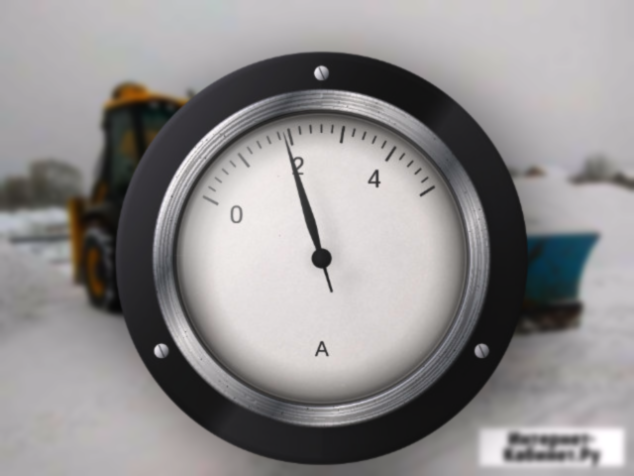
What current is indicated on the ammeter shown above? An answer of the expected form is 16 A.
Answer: 1.9 A
